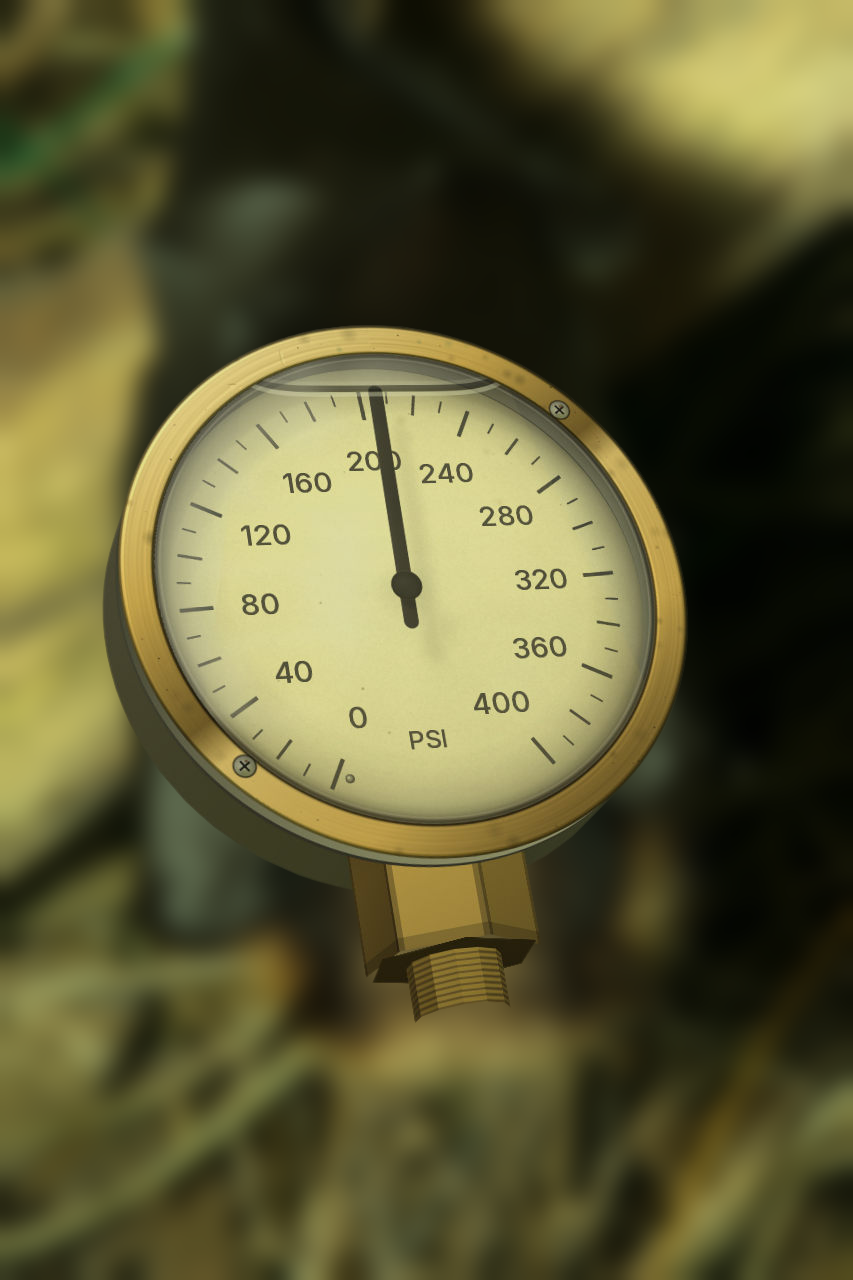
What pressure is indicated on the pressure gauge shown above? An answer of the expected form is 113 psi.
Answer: 205 psi
